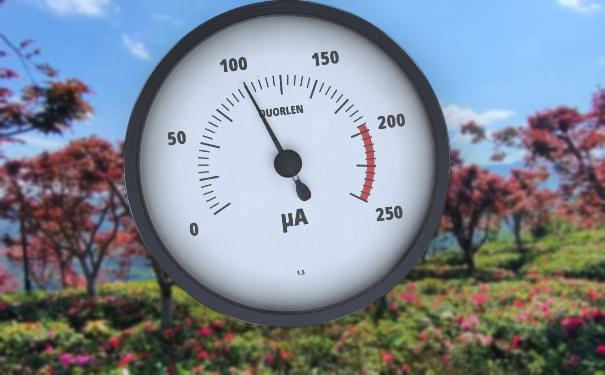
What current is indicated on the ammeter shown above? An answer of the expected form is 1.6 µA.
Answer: 100 µA
